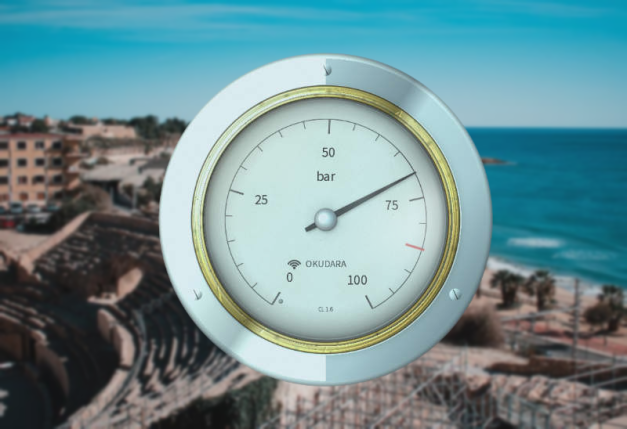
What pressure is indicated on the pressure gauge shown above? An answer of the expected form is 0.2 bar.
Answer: 70 bar
